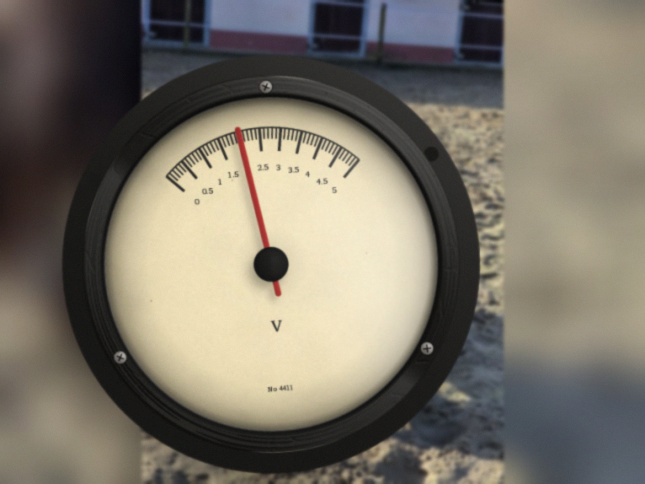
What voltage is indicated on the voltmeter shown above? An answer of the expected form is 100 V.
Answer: 2 V
